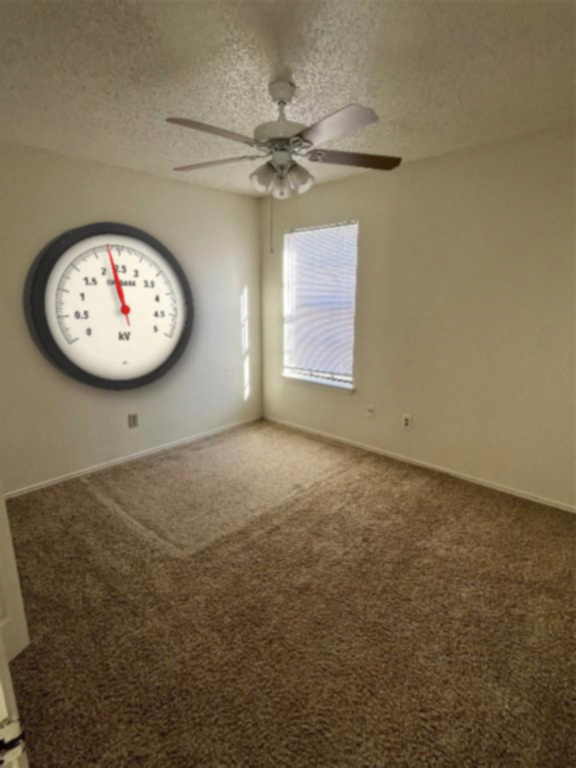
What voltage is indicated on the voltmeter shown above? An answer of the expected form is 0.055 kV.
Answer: 2.25 kV
